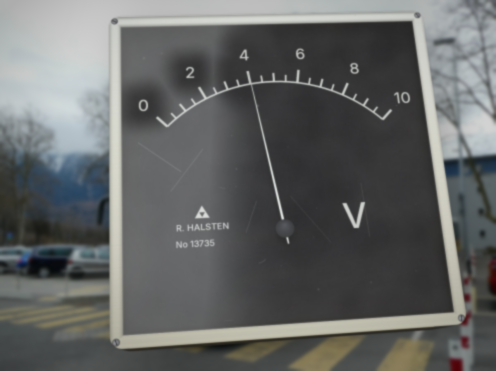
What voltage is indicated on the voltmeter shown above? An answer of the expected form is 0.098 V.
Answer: 4 V
